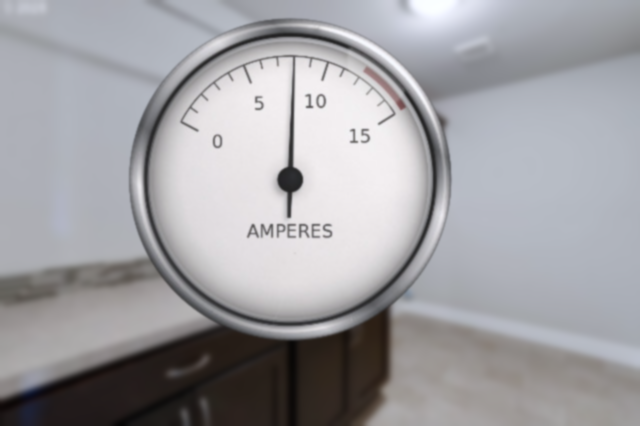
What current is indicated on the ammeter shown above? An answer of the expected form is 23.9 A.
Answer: 8 A
